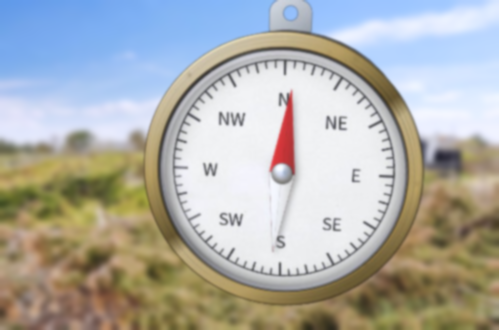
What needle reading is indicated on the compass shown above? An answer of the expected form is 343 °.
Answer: 5 °
